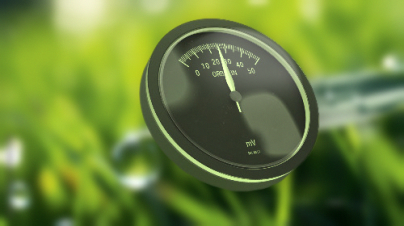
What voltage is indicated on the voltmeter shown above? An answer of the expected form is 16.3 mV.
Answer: 25 mV
